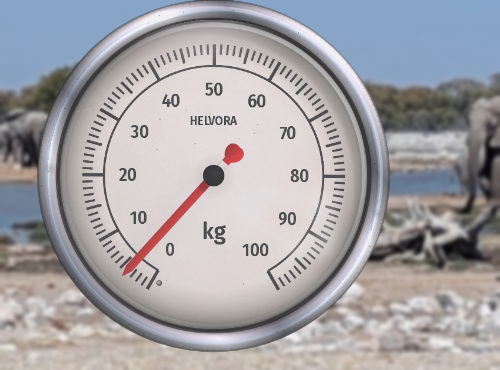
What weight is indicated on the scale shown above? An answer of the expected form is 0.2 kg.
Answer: 4 kg
